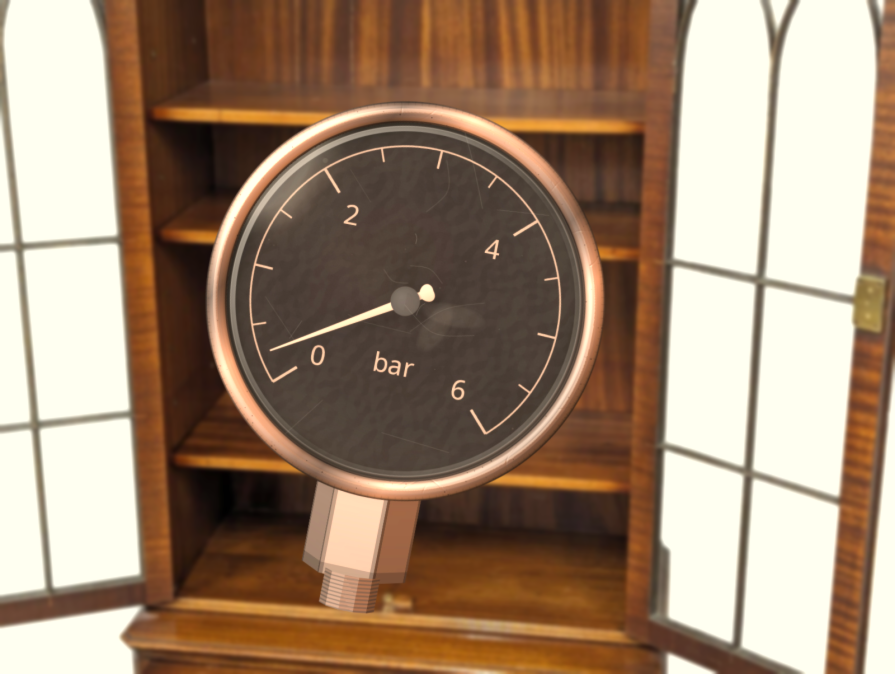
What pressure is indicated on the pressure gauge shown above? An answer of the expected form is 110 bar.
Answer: 0.25 bar
